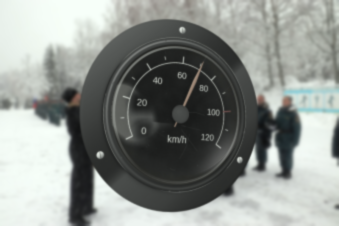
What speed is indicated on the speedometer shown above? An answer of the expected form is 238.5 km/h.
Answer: 70 km/h
